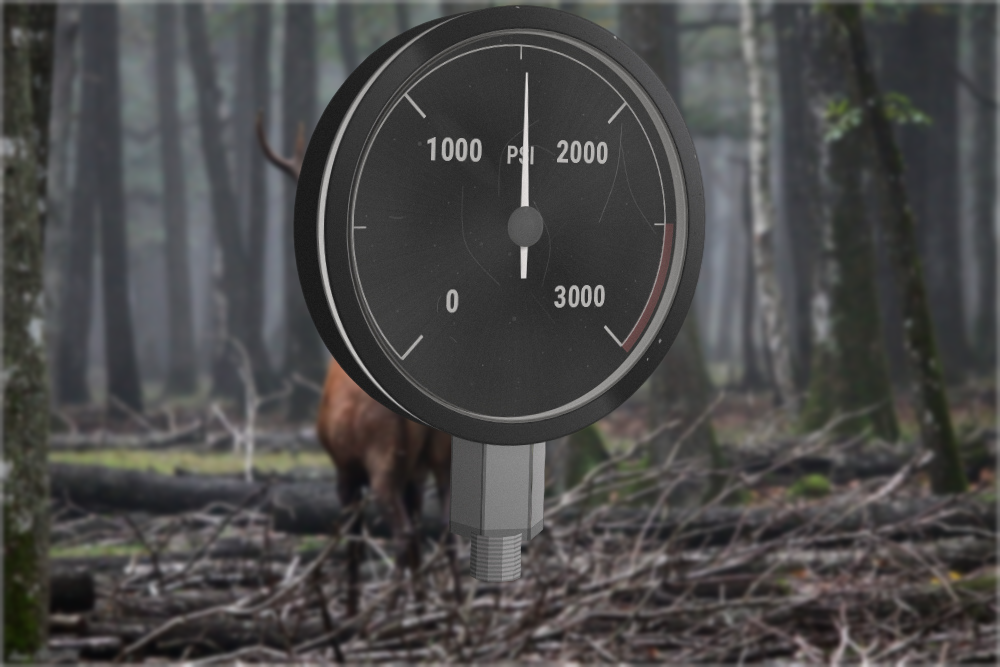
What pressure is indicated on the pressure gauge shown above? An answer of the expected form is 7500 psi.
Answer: 1500 psi
